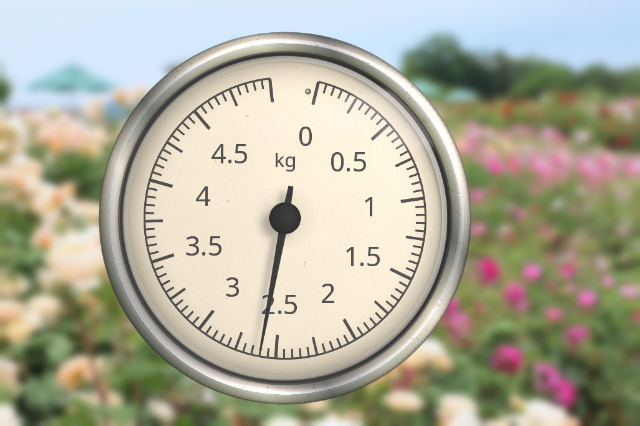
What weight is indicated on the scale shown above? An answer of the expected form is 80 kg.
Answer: 2.6 kg
